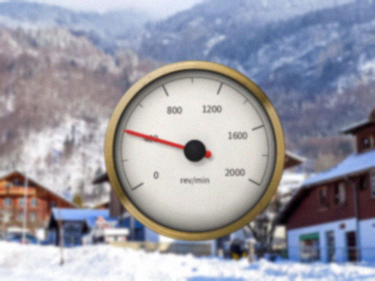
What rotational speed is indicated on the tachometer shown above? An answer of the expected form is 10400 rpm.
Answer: 400 rpm
